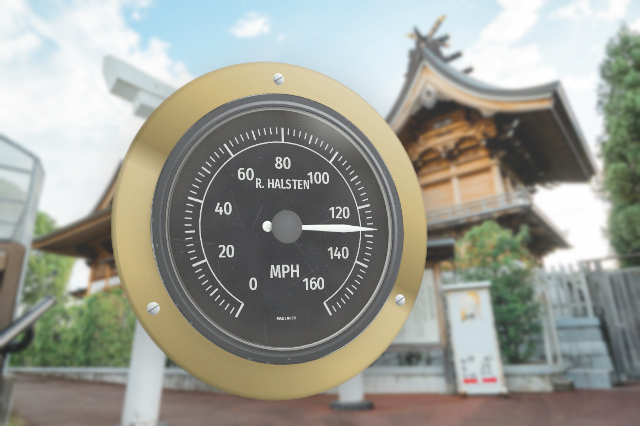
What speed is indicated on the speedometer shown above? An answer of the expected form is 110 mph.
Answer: 128 mph
